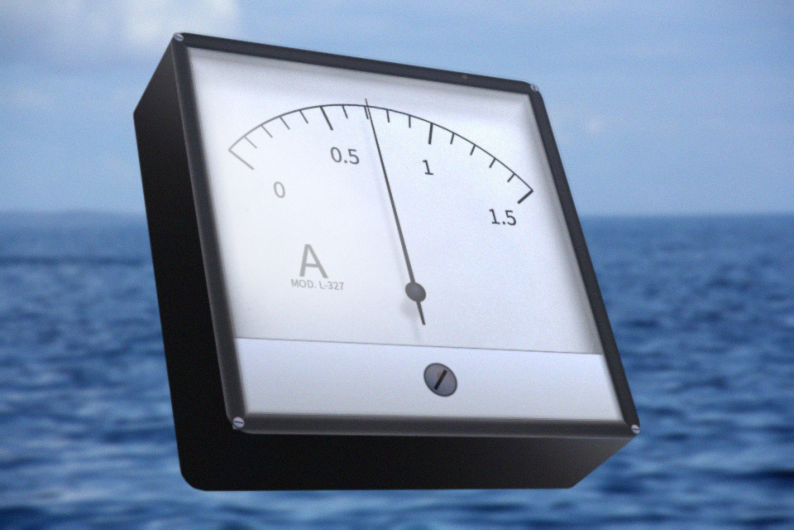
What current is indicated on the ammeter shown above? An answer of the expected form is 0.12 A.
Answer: 0.7 A
